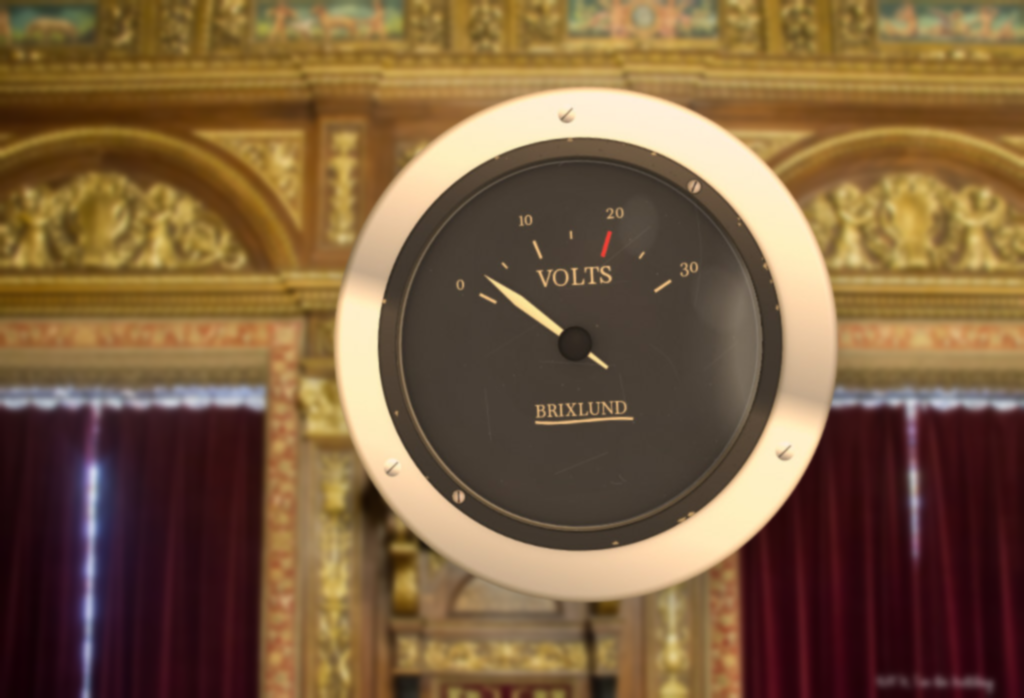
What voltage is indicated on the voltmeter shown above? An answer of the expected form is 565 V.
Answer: 2.5 V
